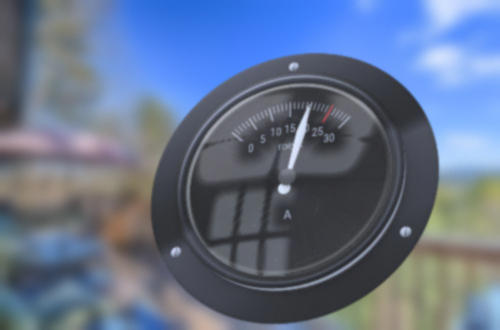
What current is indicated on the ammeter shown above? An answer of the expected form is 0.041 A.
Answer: 20 A
